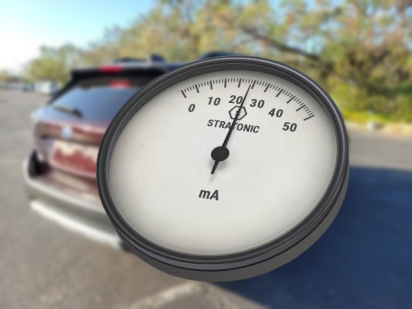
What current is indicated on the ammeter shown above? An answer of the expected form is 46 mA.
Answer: 25 mA
